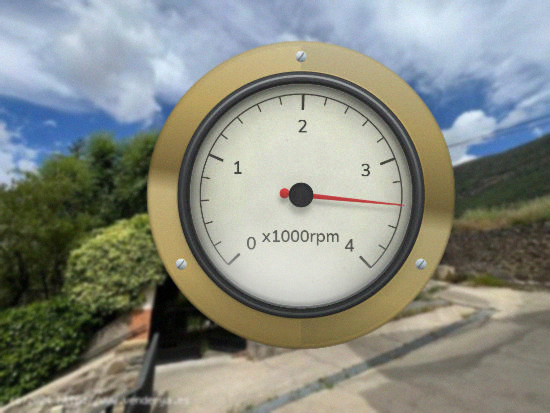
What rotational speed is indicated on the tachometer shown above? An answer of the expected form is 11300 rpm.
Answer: 3400 rpm
